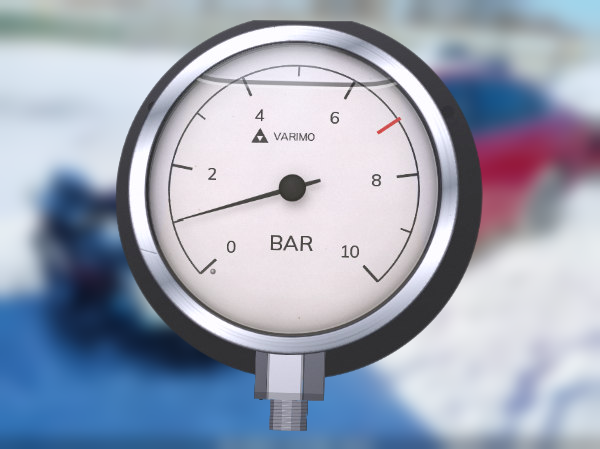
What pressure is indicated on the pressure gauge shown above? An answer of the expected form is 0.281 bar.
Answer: 1 bar
